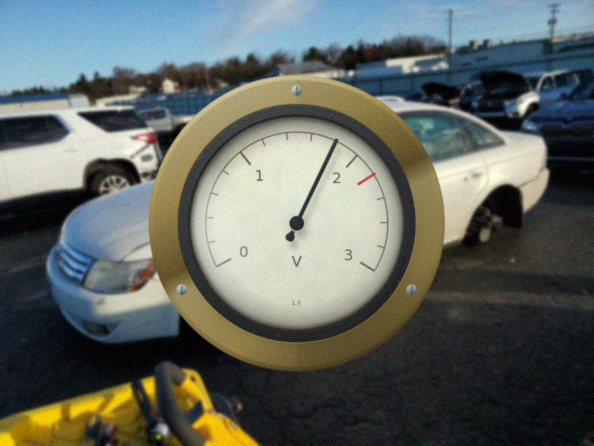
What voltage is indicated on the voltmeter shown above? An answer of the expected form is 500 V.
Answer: 1.8 V
